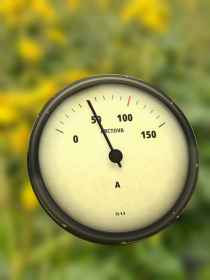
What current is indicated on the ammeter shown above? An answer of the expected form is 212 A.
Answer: 50 A
